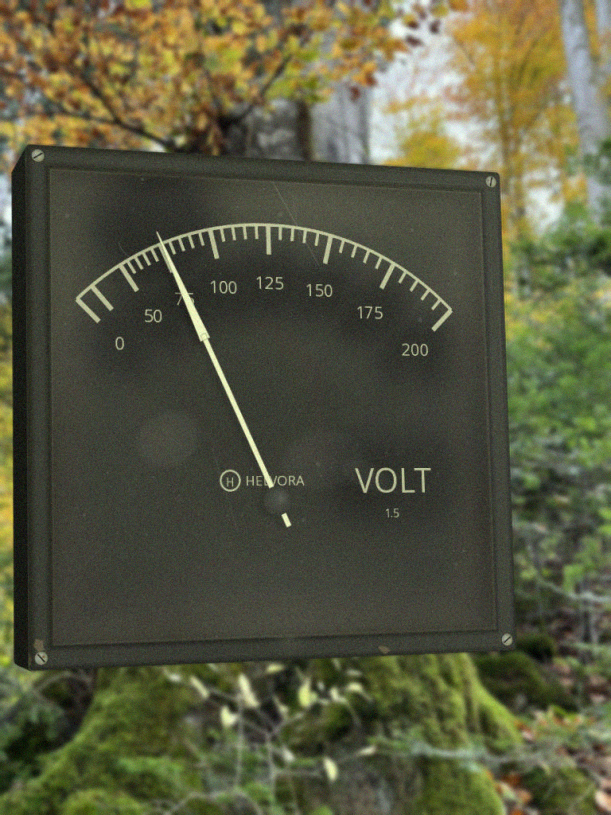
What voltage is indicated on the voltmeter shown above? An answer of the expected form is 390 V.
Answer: 75 V
